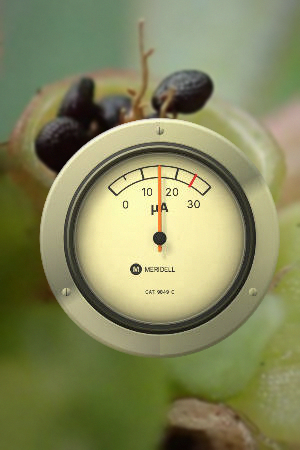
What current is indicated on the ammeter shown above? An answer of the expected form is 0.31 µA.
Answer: 15 µA
